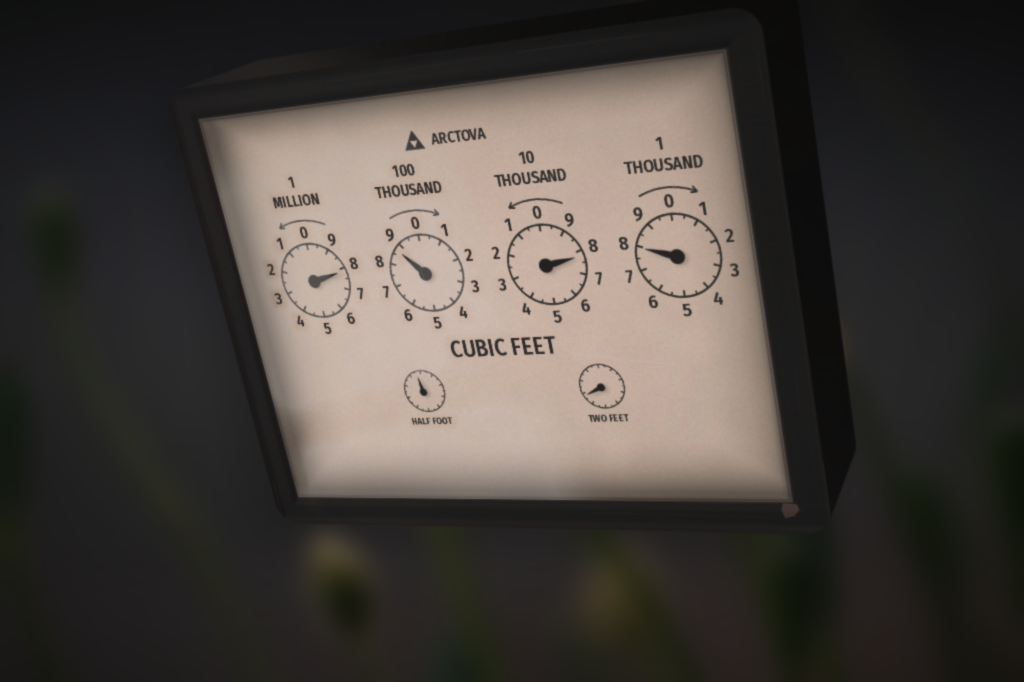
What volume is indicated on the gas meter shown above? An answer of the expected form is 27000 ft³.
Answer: 787800 ft³
